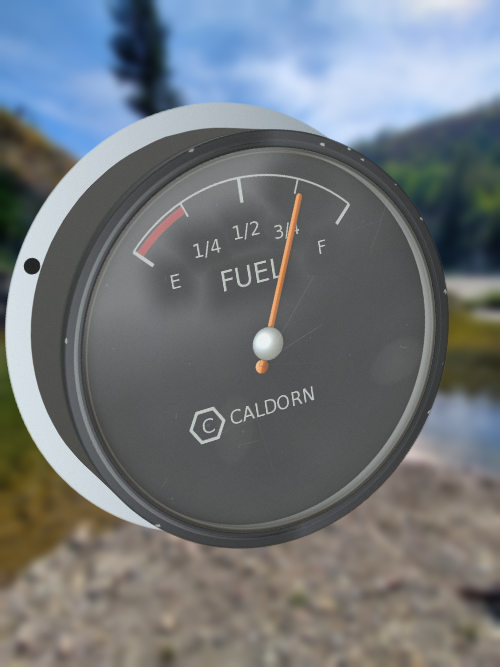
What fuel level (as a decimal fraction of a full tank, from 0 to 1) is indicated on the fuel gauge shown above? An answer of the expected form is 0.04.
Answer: 0.75
